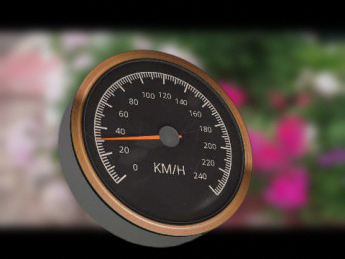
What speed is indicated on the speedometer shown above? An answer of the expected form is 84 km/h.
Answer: 30 km/h
